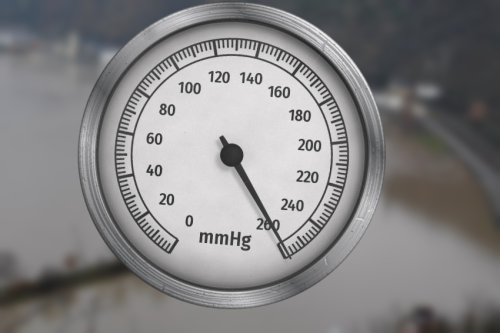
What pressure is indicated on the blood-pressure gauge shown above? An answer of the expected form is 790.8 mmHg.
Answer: 258 mmHg
